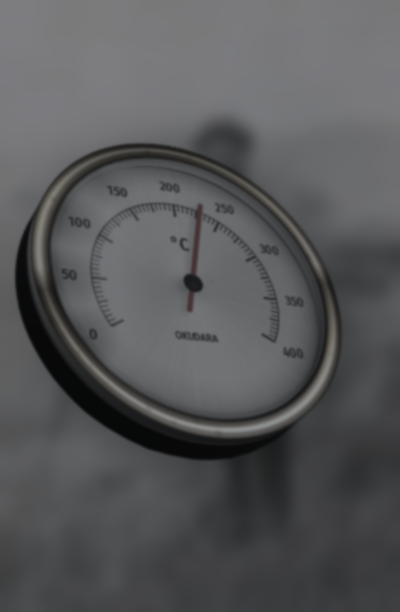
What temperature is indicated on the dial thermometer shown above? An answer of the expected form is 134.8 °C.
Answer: 225 °C
